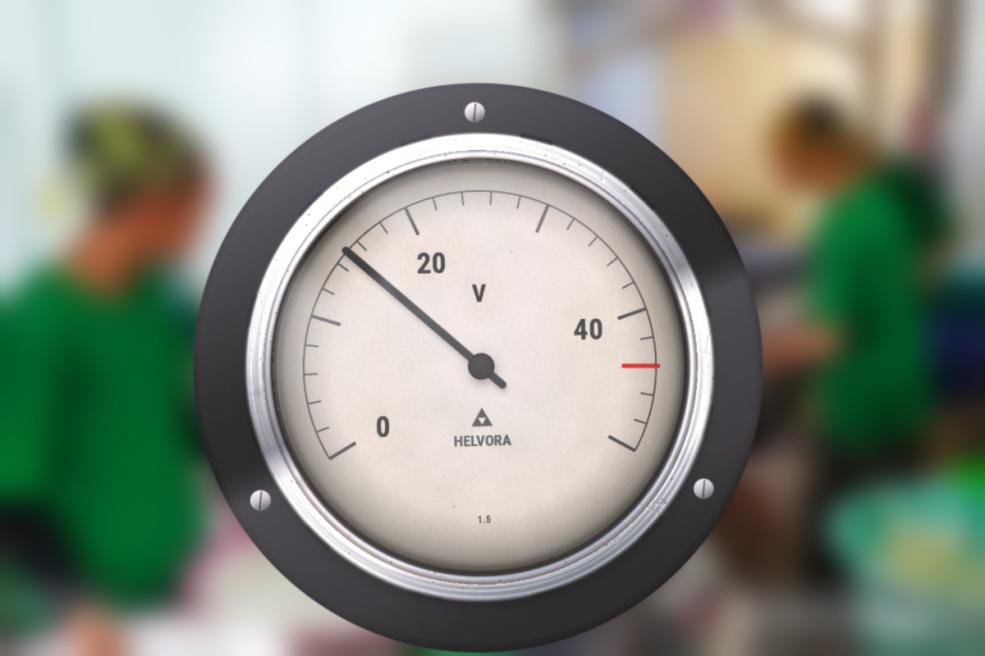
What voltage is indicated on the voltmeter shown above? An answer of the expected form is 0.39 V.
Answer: 15 V
